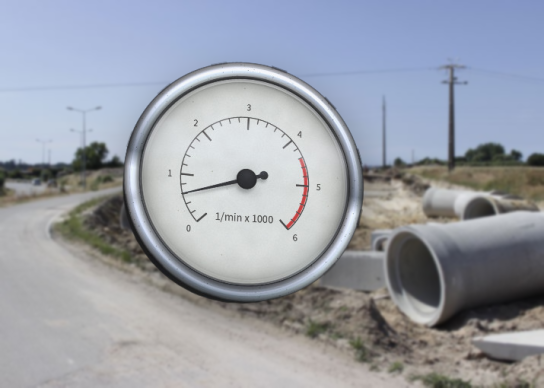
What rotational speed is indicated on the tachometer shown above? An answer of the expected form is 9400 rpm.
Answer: 600 rpm
